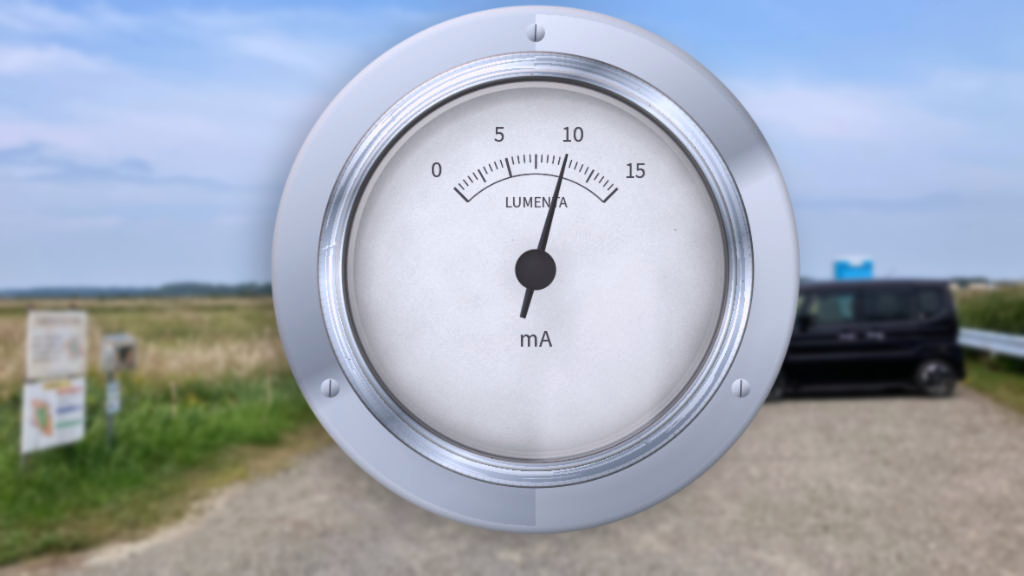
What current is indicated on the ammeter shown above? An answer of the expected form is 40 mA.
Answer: 10 mA
